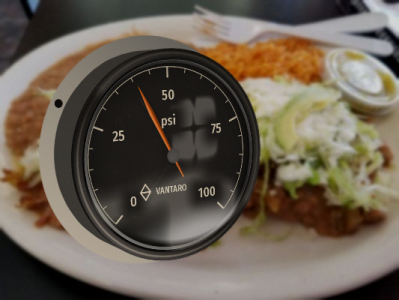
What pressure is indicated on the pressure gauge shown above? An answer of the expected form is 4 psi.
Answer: 40 psi
